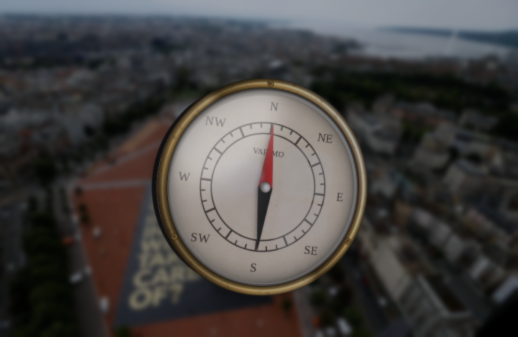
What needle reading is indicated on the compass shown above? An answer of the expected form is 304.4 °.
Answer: 0 °
